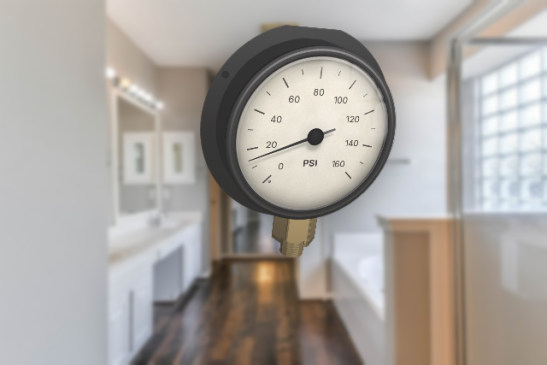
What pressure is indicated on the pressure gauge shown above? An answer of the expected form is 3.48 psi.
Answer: 15 psi
